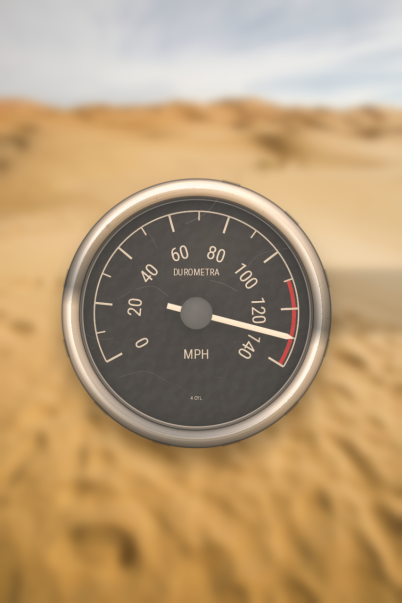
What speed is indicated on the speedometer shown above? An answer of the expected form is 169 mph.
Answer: 130 mph
